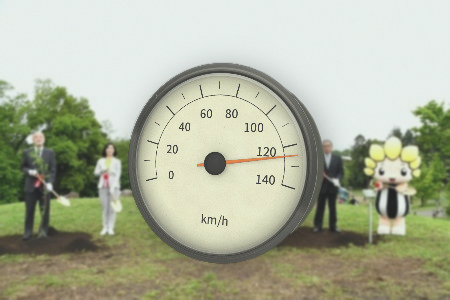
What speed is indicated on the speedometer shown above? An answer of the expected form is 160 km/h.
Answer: 125 km/h
